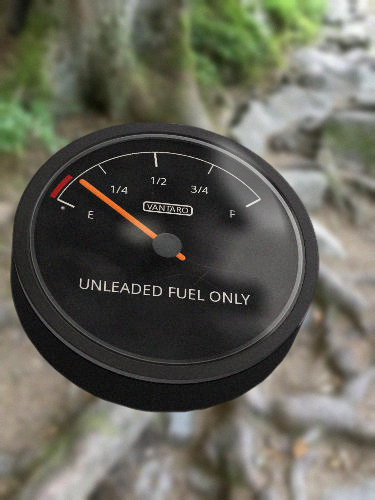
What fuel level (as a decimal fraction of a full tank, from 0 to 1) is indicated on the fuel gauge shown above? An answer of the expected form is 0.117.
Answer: 0.125
